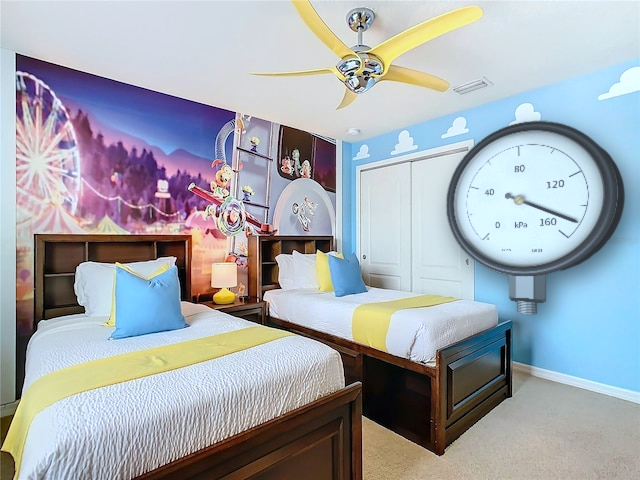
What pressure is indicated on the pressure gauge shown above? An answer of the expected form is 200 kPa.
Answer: 150 kPa
